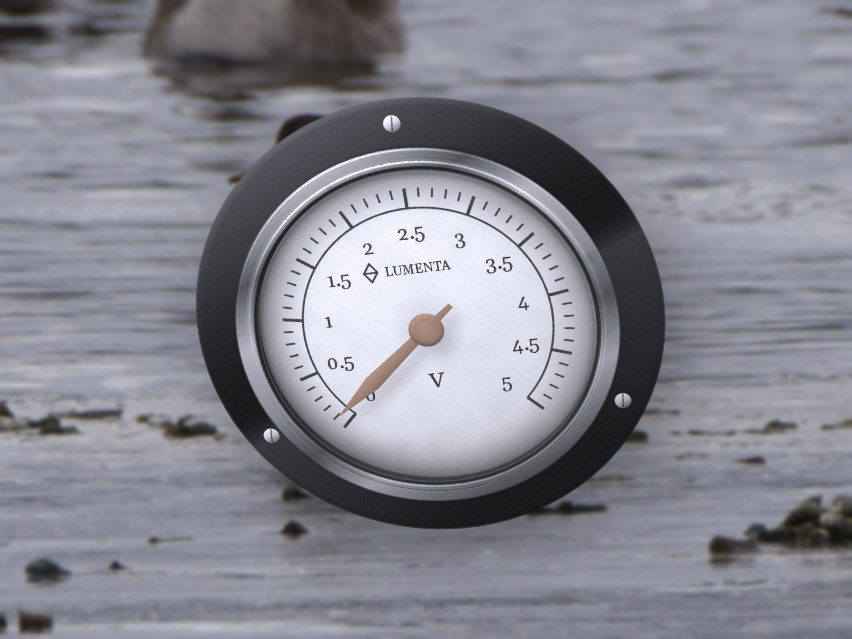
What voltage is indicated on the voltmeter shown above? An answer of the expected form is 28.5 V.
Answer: 0.1 V
